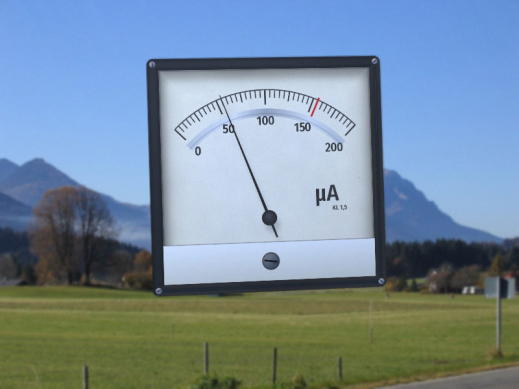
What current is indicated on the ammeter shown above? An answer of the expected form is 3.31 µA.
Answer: 55 µA
